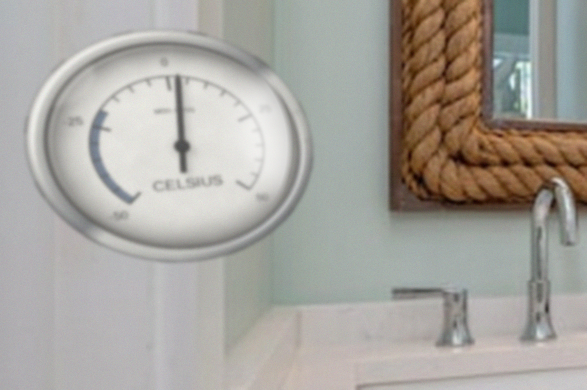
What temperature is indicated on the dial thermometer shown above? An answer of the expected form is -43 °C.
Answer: 2.5 °C
